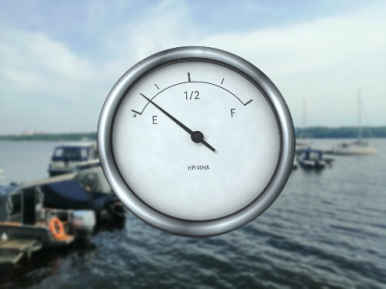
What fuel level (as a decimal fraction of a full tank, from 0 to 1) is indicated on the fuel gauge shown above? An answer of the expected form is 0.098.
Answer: 0.125
